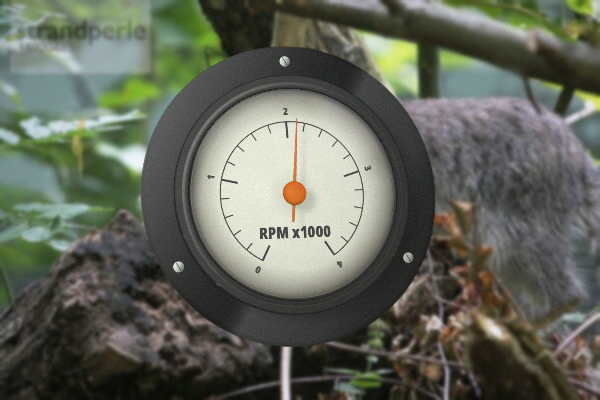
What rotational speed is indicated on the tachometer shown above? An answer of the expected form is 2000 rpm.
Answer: 2100 rpm
